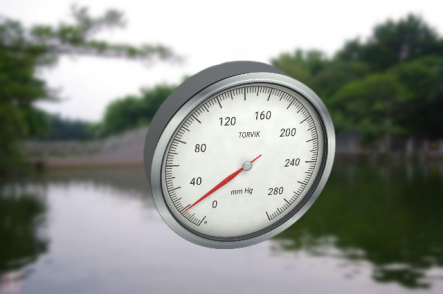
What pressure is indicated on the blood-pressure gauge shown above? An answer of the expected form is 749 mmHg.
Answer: 20 mmHg
